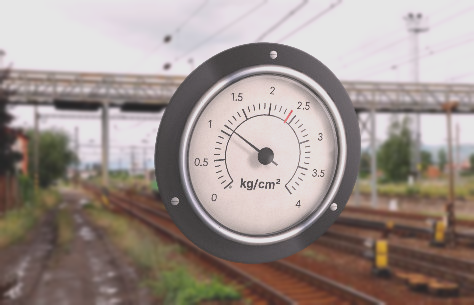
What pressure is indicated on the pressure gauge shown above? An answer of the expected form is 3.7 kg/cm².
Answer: 1.1 kg/cm²
